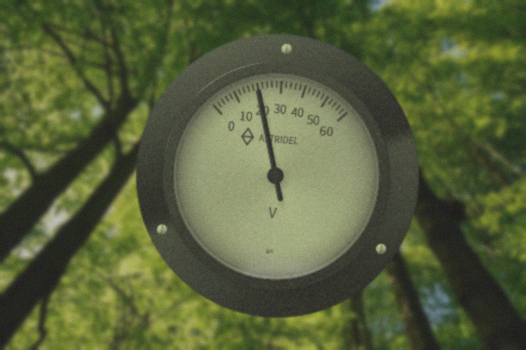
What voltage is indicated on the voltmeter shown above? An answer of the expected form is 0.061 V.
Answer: 20 V
